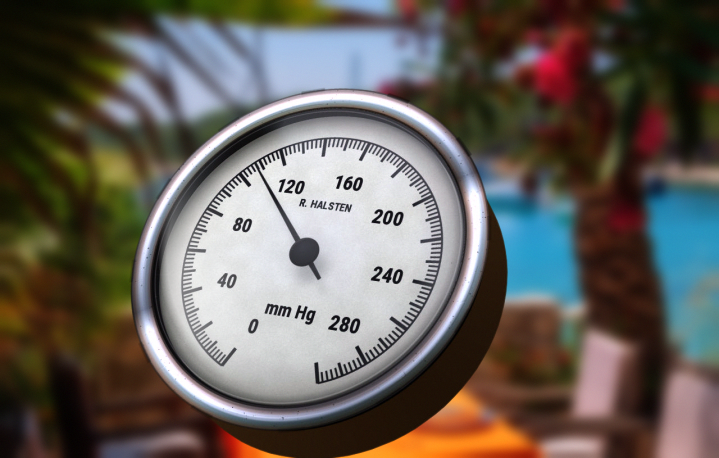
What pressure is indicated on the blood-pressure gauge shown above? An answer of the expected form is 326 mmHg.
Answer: 108 mmHg
